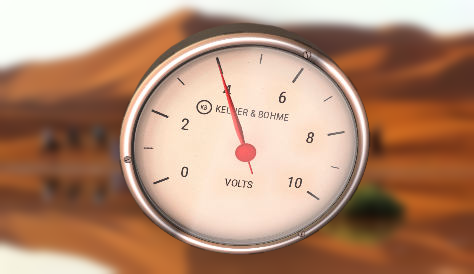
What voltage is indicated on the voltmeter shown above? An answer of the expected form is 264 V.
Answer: 4 V
